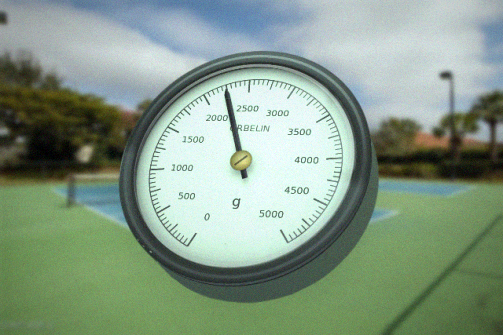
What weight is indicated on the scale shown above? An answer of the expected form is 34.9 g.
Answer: 2250 g
